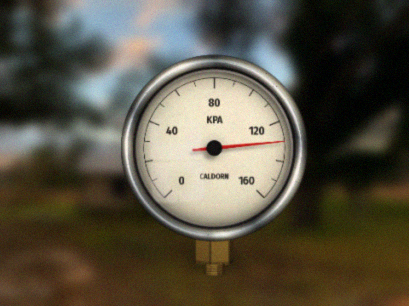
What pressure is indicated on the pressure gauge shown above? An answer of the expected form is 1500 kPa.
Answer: 130 kPa
